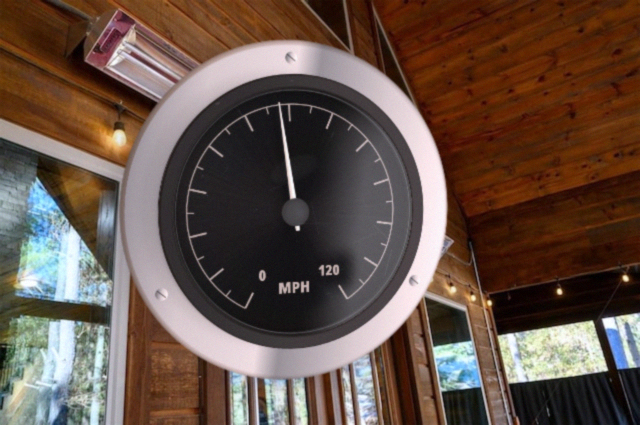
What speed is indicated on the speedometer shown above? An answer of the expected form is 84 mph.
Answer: 57.5 mph
